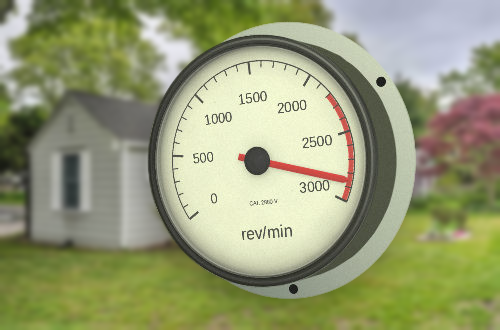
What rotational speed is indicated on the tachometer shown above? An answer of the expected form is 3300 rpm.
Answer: 2850 rpm
